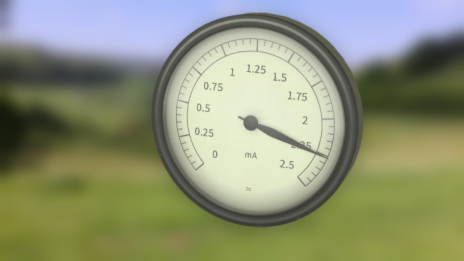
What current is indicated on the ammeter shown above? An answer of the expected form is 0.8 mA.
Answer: 2.25 mA
